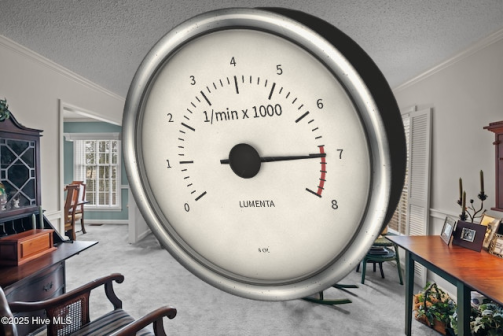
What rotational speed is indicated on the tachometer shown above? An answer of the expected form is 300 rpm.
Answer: 7000 rpm
